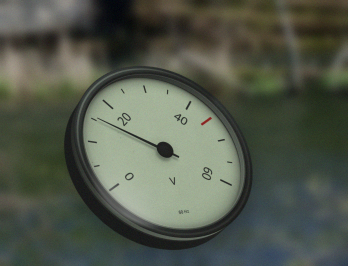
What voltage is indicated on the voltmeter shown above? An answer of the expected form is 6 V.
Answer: 15 V
